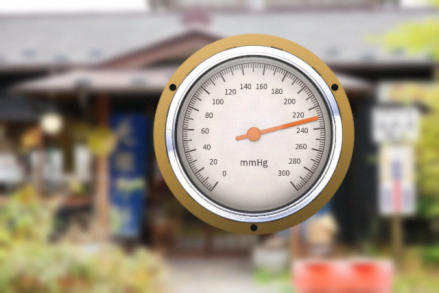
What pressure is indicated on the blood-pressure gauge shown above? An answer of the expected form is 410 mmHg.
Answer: 230 mmHg
